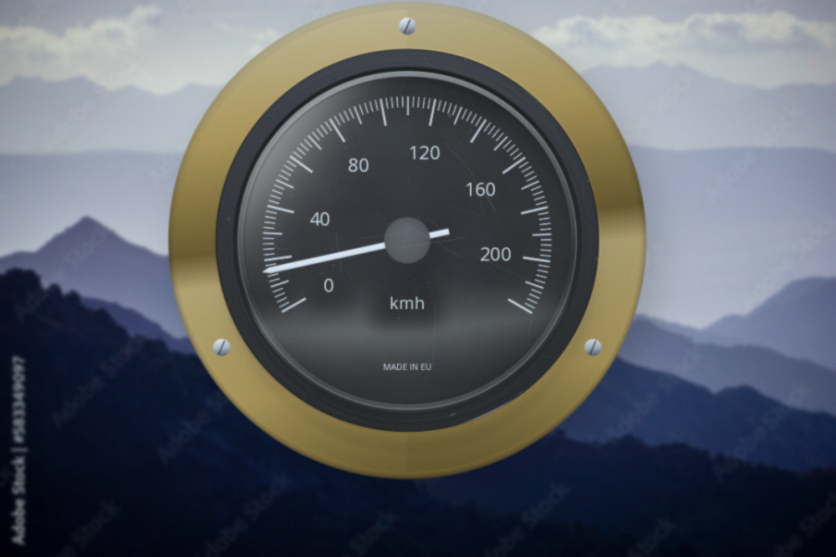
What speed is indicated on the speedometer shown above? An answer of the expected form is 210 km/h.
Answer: 16 km/h
